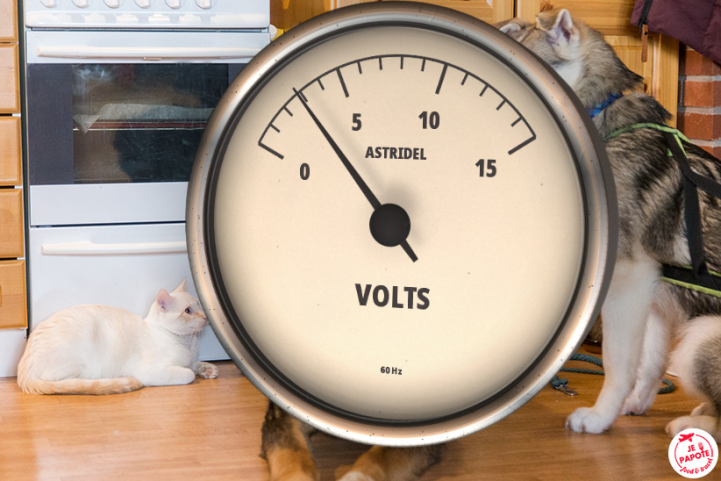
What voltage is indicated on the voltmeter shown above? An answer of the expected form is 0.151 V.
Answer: 3 V
